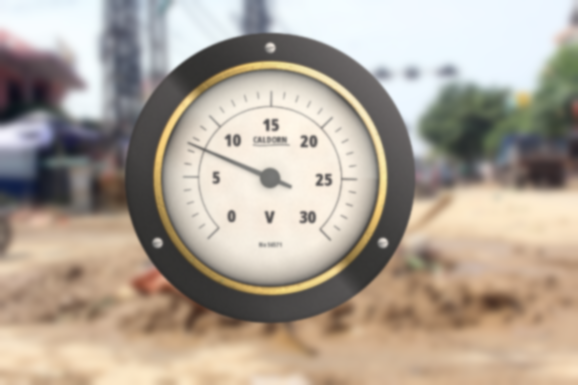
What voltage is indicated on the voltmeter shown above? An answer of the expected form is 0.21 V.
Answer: 7.5 V
